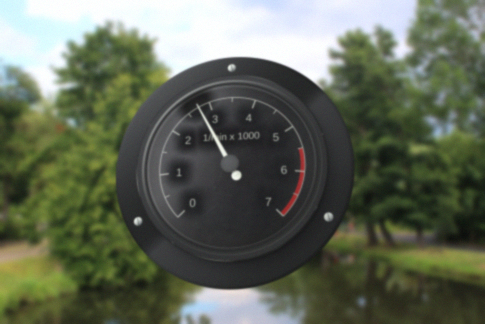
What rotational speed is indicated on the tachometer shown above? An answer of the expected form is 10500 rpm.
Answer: 2750 rpm
